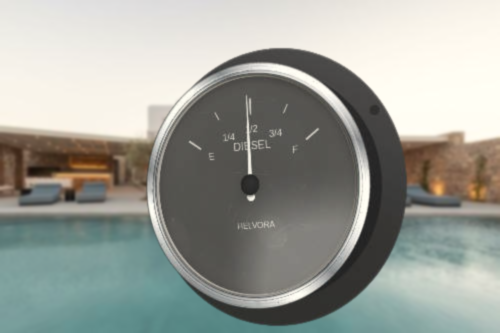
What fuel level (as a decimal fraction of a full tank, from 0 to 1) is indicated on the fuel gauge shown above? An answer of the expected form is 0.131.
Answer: 0.5
